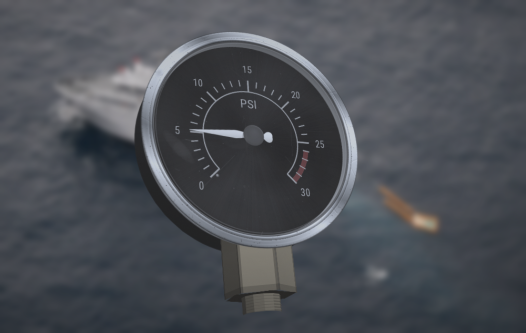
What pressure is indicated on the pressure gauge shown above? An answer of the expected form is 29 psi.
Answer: 5 psi
